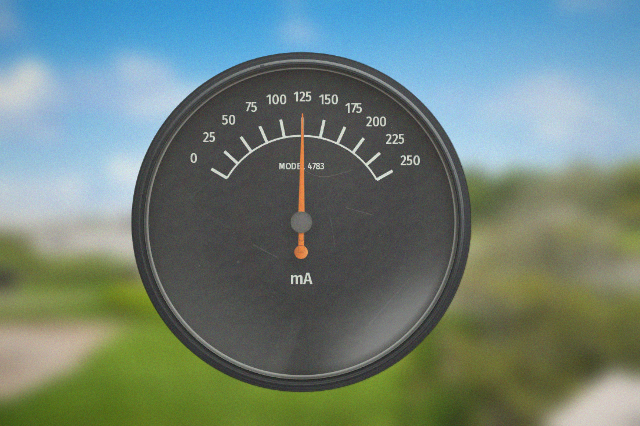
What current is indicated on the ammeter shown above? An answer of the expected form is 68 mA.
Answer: 125 mA
